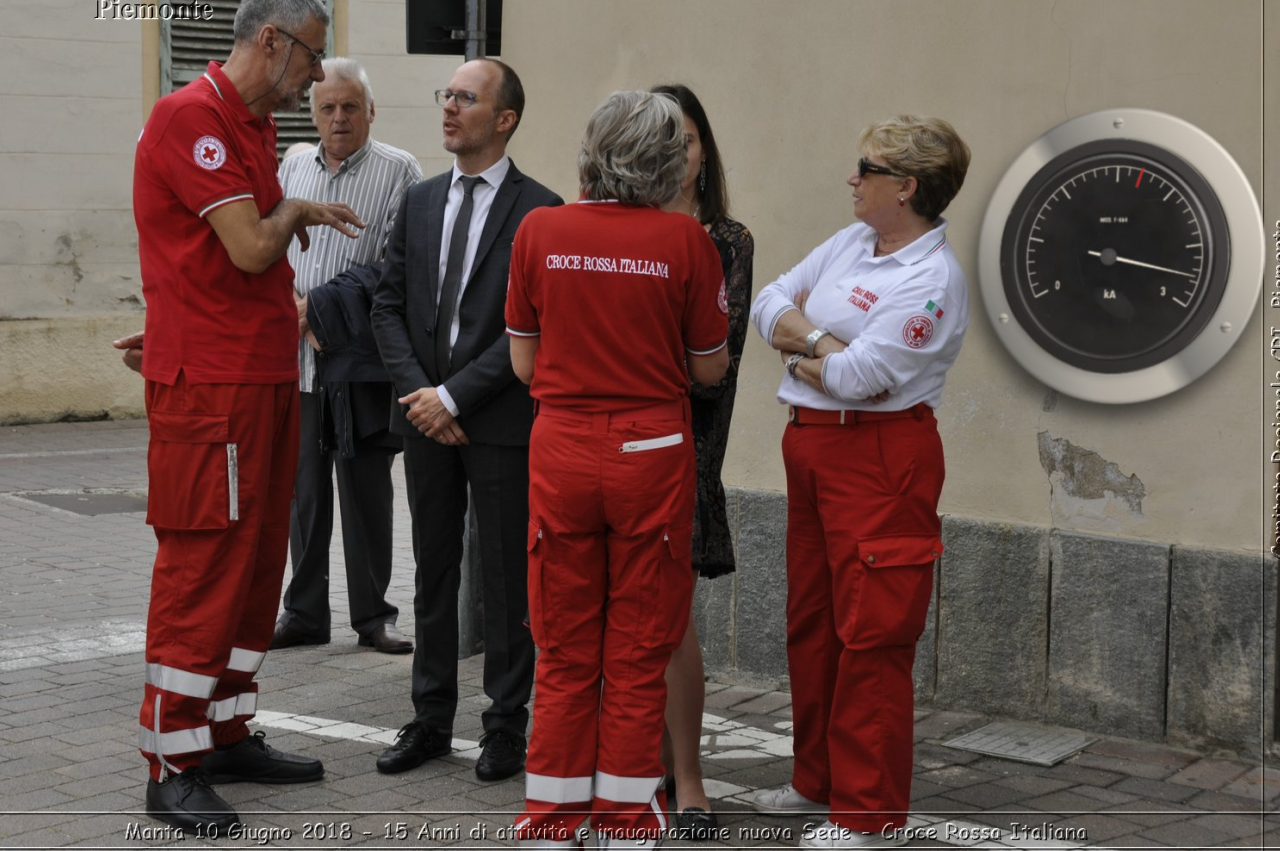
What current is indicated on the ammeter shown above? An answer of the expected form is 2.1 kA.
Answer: 2.75 kA
